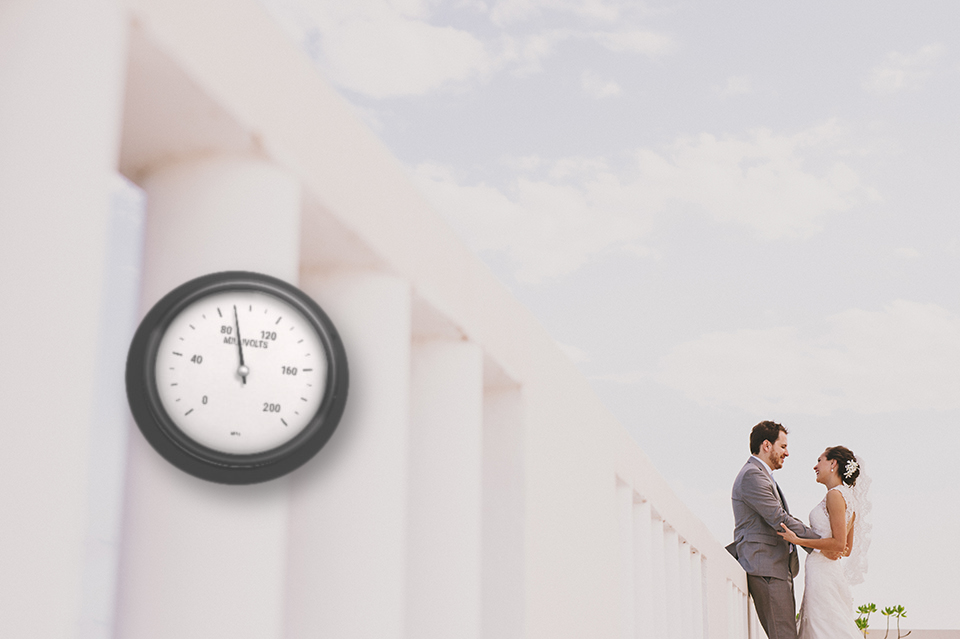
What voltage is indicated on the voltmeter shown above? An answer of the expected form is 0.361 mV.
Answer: 90 mV
